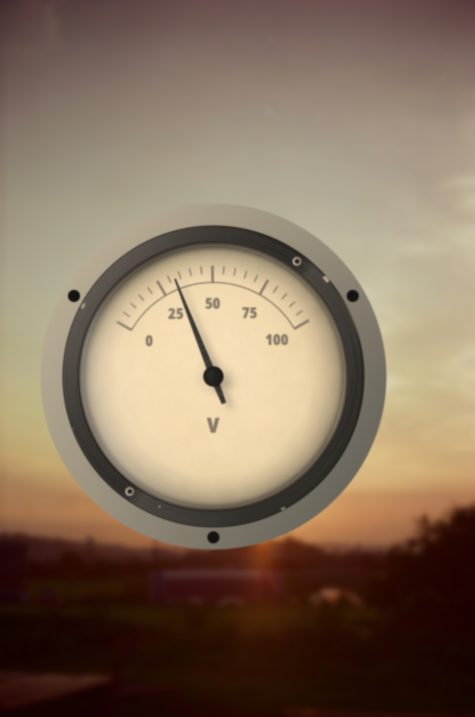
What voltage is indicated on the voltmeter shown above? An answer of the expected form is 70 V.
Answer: 32.5 V
